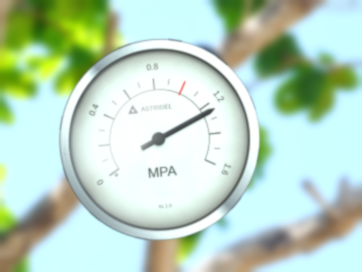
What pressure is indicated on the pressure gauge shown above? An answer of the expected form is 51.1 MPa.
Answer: 1.25 MPa
